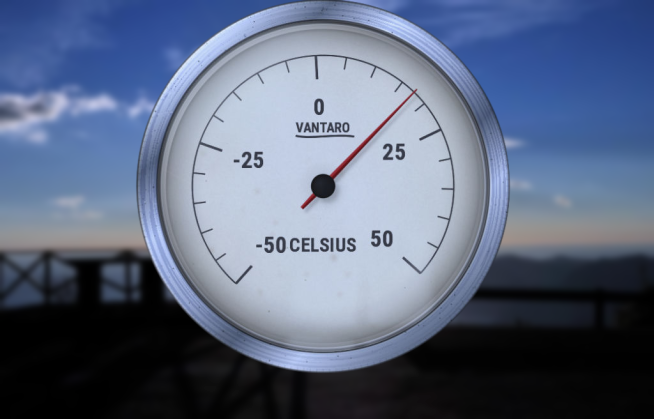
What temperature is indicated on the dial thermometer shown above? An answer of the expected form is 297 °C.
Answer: 17.5 °C
